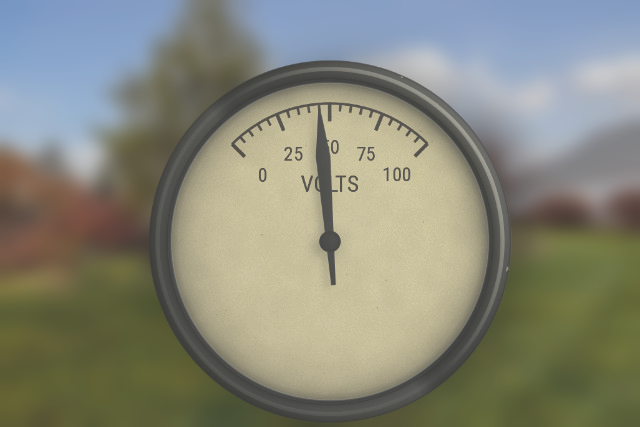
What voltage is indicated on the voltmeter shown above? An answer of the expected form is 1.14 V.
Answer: 45 V
